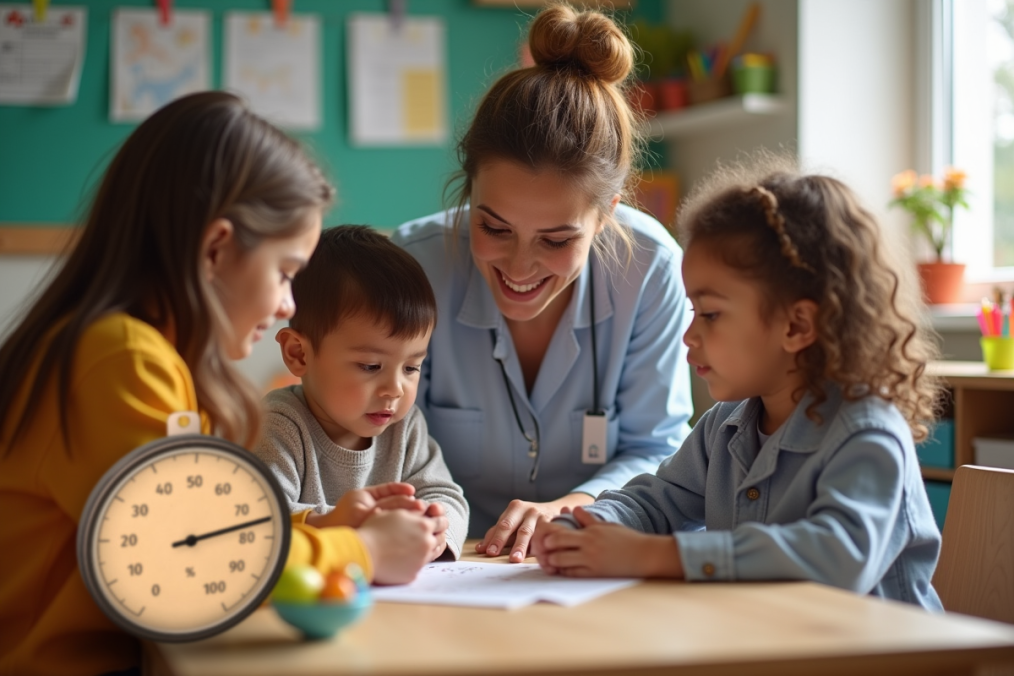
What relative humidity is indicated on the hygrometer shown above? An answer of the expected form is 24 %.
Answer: 75 %
